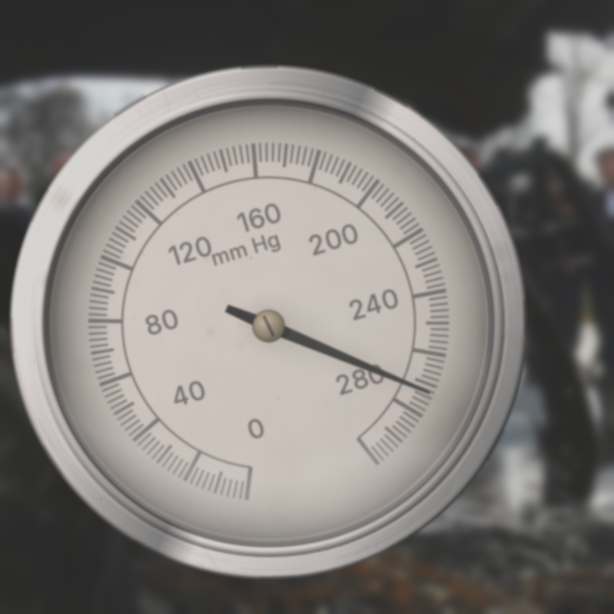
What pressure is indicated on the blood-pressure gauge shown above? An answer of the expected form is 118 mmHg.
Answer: 272 mmHg
